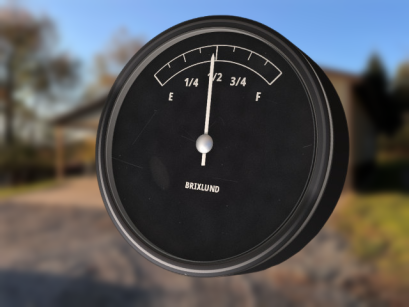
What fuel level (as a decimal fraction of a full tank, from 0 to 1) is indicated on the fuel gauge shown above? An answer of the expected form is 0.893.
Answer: 0.5
